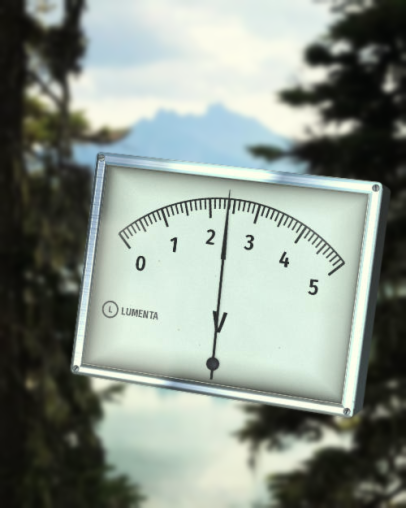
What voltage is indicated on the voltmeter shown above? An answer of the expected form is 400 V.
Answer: 2.4 V
